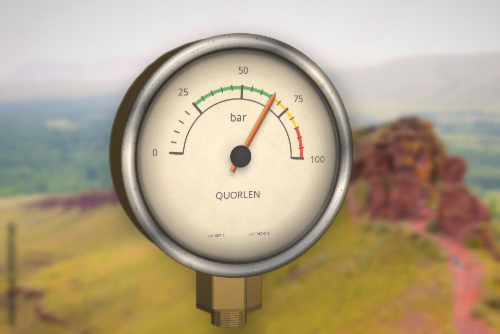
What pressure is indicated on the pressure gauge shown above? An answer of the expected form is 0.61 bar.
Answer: 65 bar
